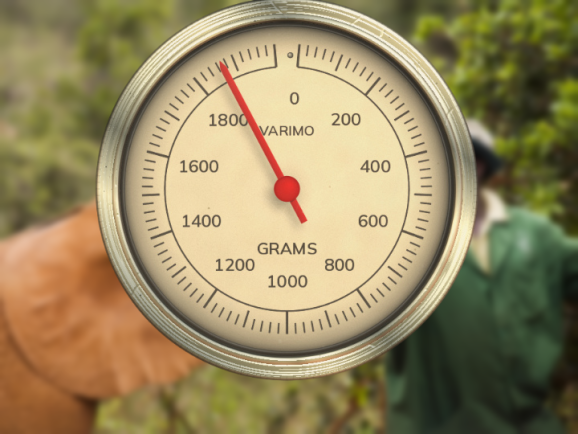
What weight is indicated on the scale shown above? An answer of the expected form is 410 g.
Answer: 1870 g
